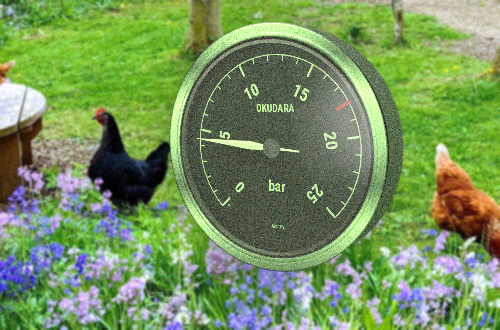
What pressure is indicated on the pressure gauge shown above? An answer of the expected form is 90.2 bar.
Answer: 4.5 bar
